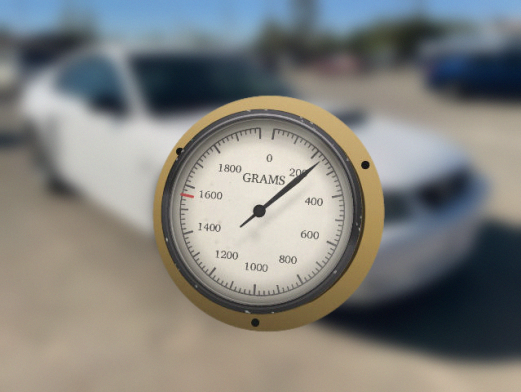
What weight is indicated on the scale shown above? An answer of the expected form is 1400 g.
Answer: 240 g
